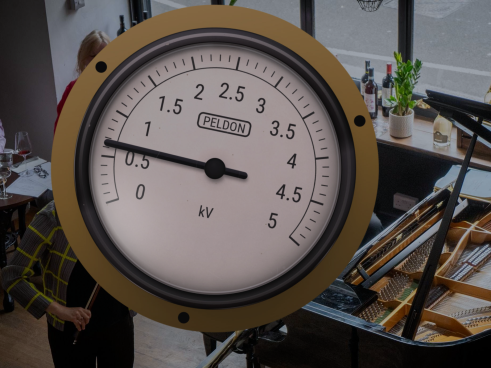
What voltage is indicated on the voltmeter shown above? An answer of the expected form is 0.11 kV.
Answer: 0.65 kV
